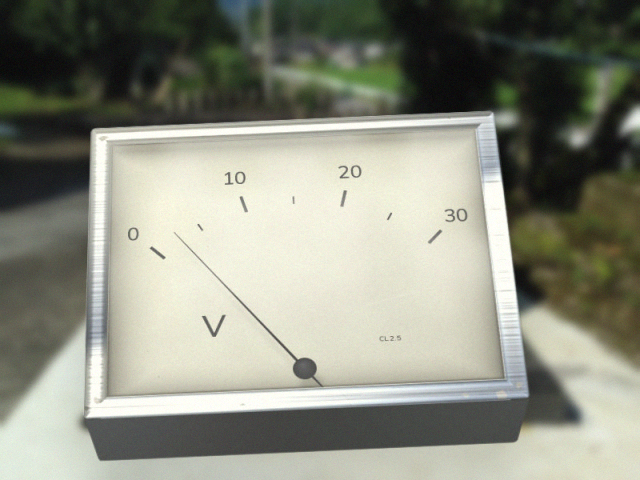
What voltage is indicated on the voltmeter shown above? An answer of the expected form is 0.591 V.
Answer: 2.5 V
